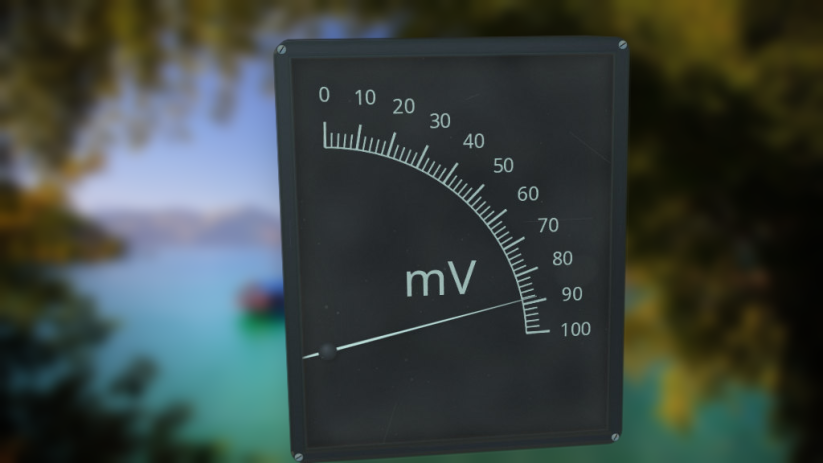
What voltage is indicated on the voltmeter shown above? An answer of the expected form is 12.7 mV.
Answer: 88 mV
